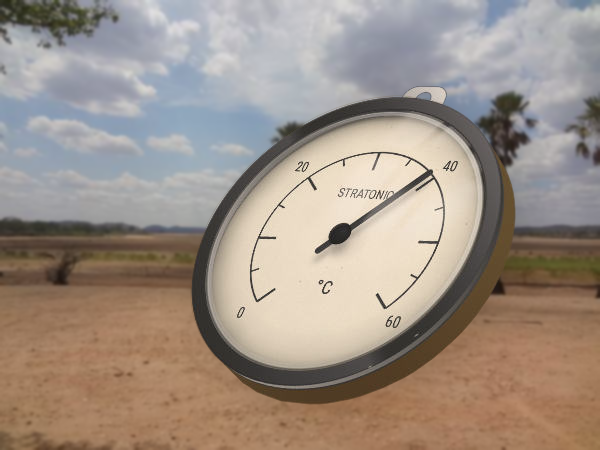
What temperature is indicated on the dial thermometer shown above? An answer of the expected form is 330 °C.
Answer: 40 °C
